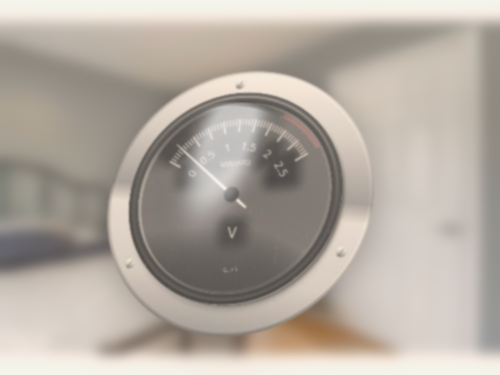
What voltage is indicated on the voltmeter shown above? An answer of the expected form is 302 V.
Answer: 0.25 V
